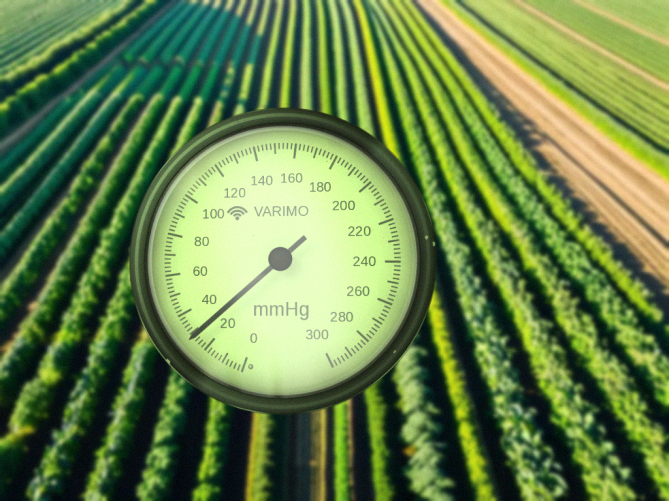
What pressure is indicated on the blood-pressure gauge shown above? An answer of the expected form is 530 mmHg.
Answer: 28 mmHg
